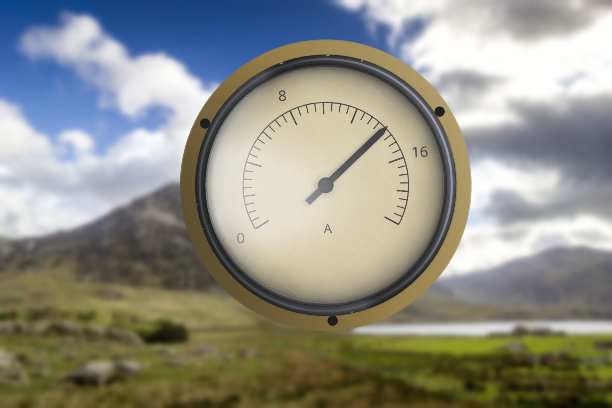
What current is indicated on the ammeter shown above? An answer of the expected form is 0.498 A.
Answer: 14 A
